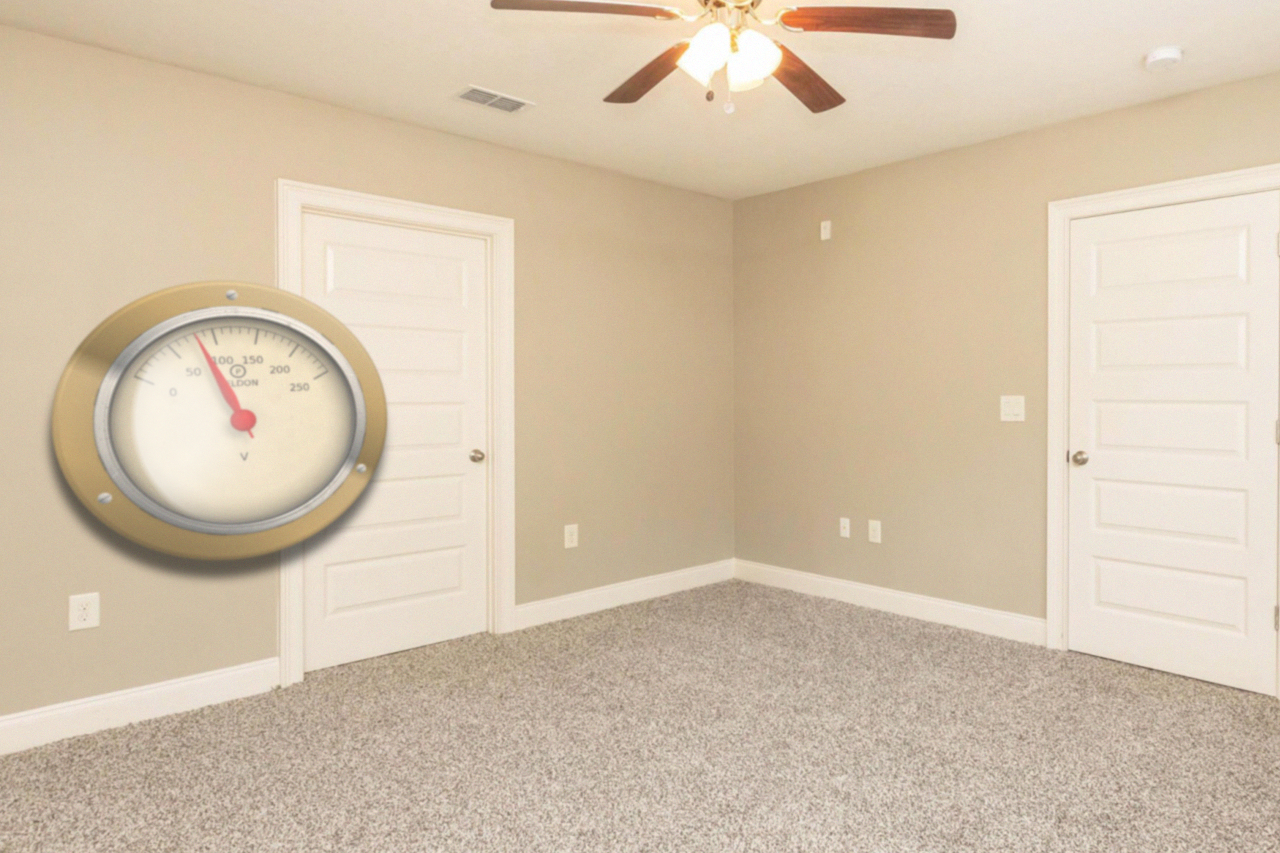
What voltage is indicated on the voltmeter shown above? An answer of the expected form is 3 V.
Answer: 80 V
